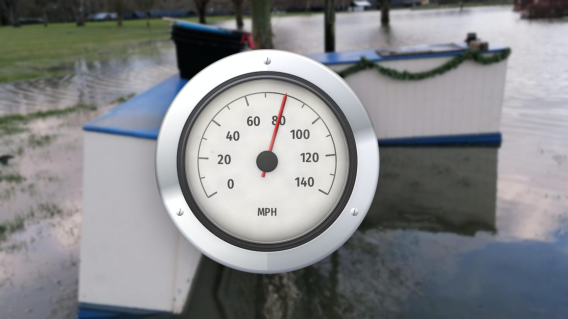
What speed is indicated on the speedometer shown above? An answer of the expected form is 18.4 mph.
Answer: 80 mph
